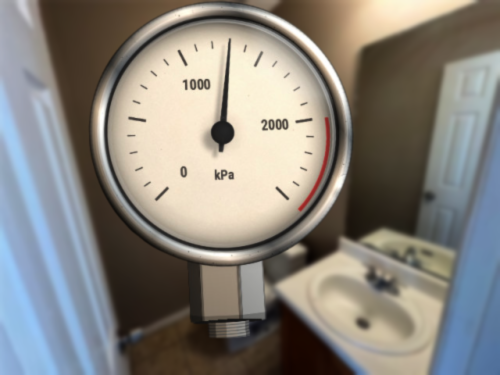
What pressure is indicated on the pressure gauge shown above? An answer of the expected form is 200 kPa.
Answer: 1300 kPa
